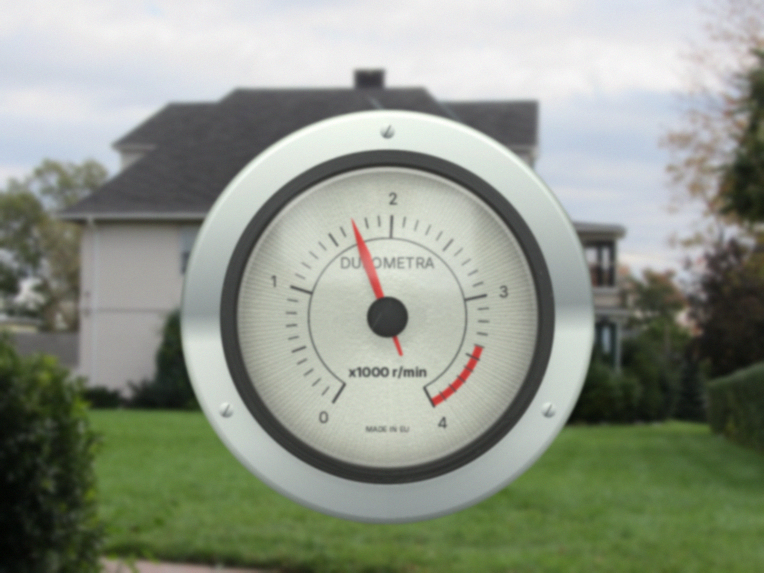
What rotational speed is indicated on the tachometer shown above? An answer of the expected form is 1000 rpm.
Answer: 1700 rpm
